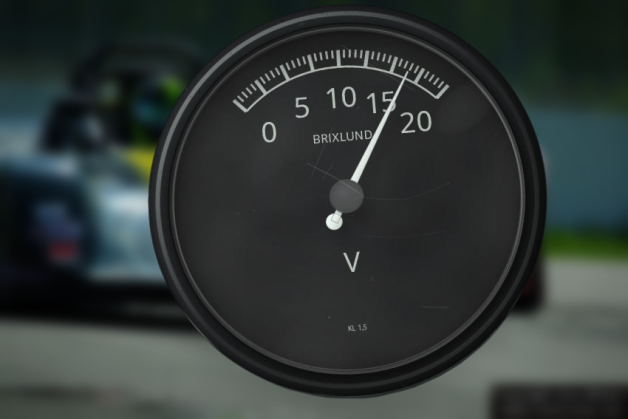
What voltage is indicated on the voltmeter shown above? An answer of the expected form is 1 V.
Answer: 16.5 V
